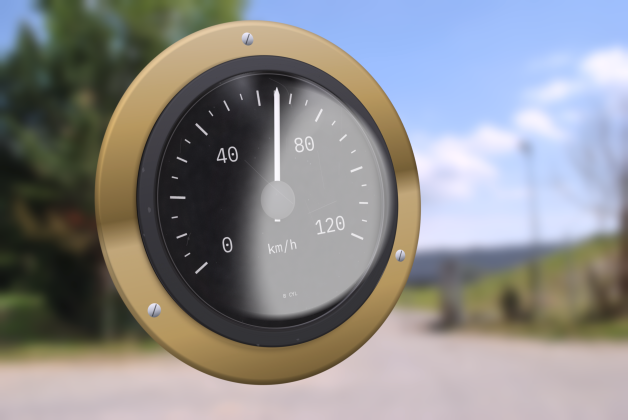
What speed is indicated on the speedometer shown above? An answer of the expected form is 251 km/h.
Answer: 65 km/h
